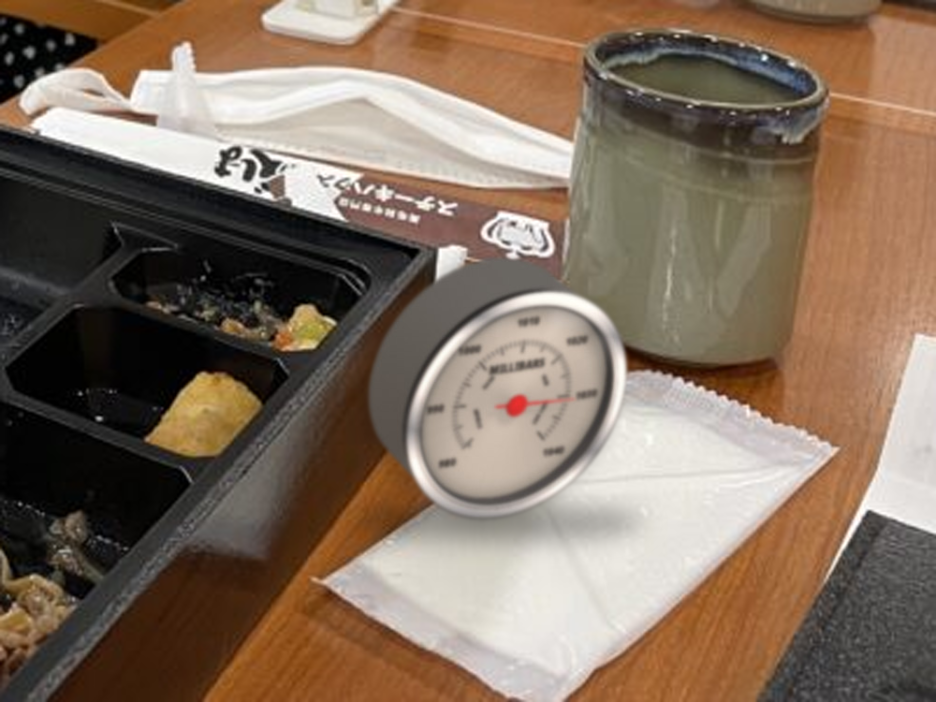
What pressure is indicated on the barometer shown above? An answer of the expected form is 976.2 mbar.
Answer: 1030 mbar
